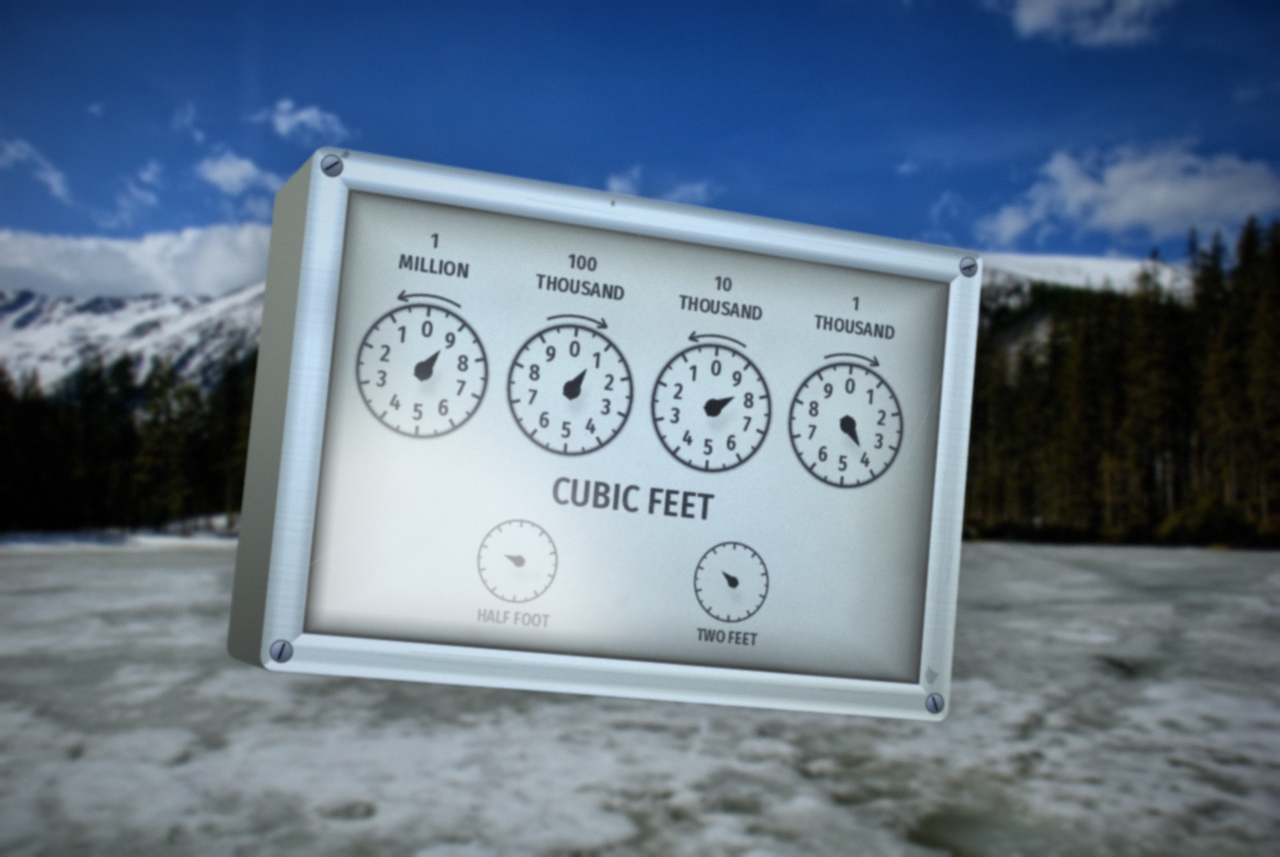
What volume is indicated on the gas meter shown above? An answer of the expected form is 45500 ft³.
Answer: 908400 ft³
